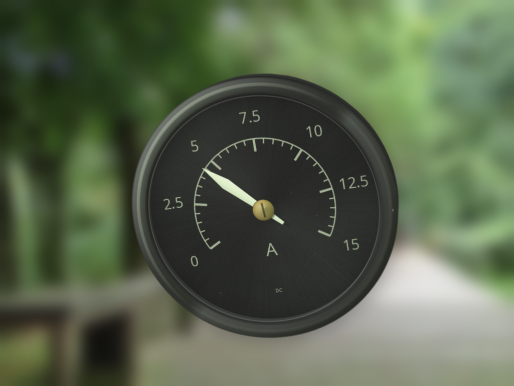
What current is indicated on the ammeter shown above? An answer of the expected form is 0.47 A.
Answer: 4.5 A
